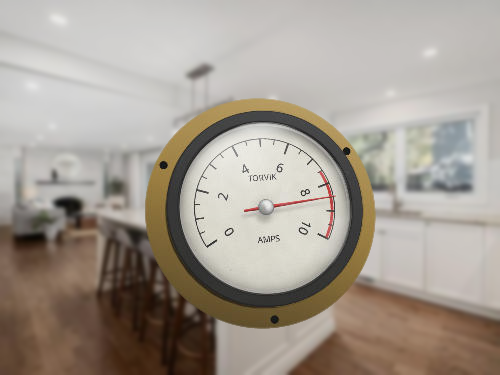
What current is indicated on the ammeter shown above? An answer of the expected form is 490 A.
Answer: 8.5 A
